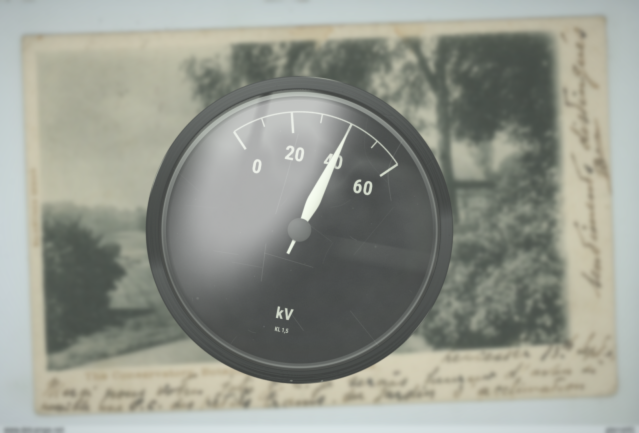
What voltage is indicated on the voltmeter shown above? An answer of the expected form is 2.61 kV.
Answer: 40 kV
